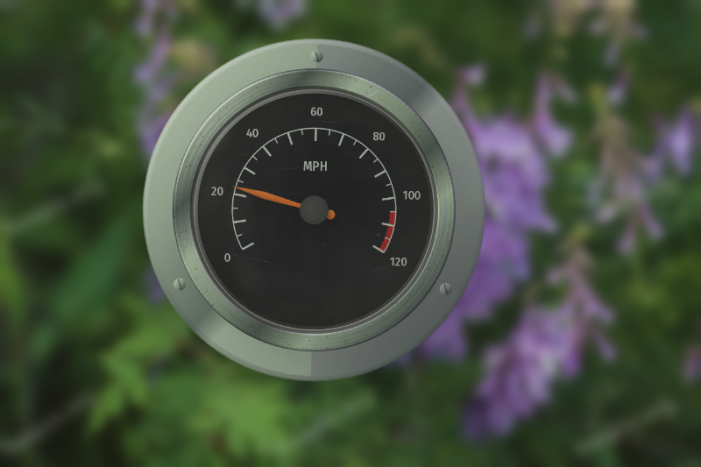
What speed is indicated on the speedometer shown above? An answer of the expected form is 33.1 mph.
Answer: 22.5 mph
